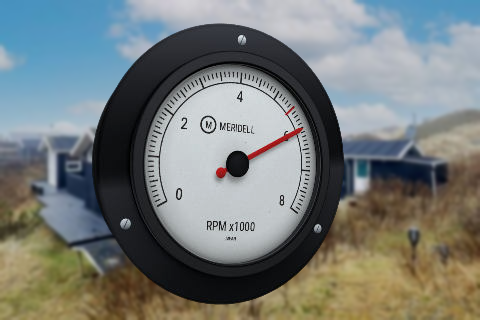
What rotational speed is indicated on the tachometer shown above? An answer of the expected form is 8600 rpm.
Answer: 6000 rpm
